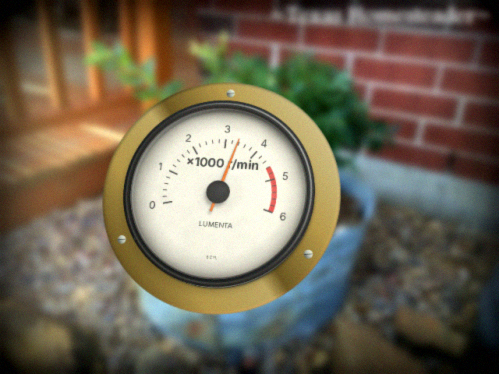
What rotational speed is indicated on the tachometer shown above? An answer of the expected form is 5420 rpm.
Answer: 3400 rpm
